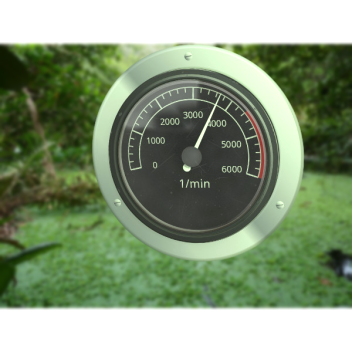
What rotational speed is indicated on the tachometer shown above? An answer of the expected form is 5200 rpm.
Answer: 3700 rpm
